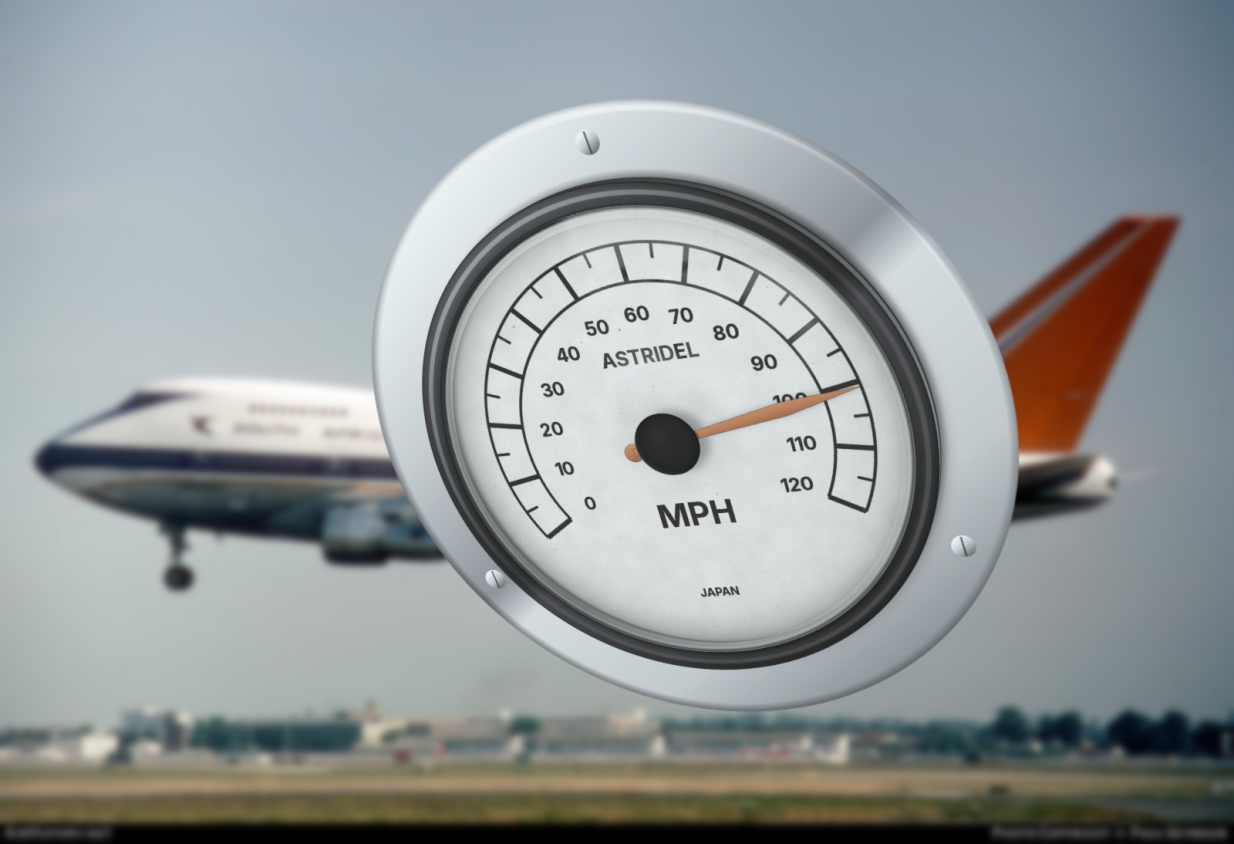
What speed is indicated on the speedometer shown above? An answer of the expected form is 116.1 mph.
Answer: 100 mph
